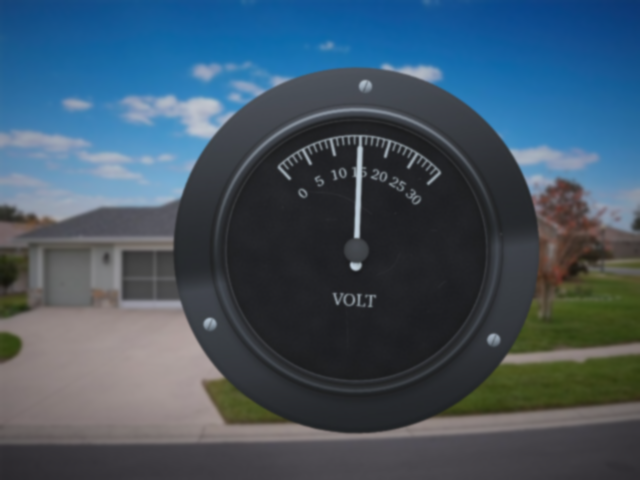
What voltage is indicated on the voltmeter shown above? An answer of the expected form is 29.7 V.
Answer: 15 V
